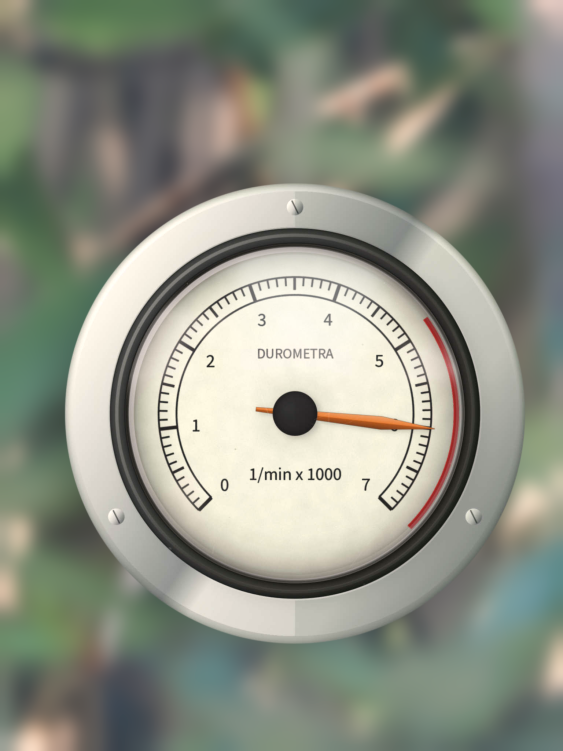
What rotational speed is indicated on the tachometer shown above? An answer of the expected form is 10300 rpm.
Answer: 6000 rpm
